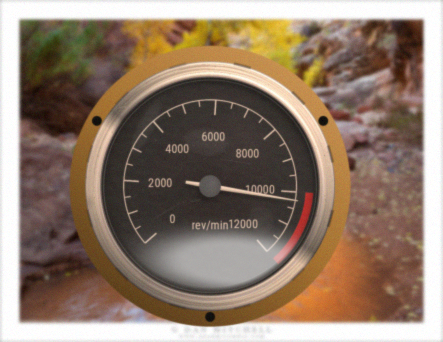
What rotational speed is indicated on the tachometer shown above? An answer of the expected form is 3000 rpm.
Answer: 10250 rpm
